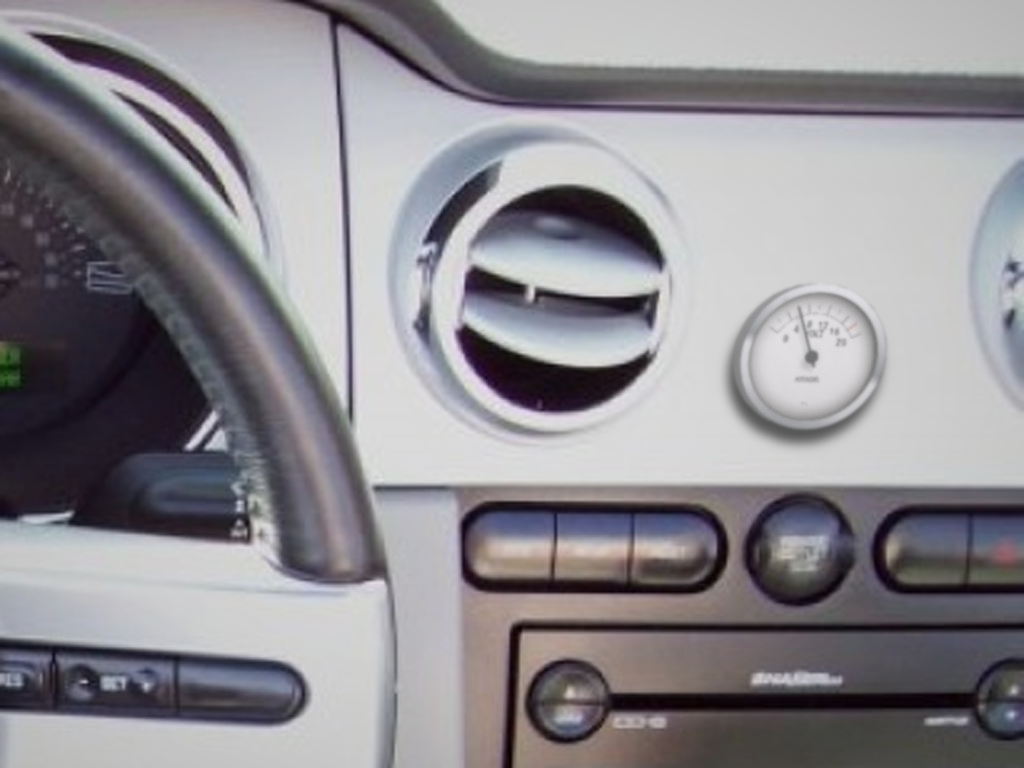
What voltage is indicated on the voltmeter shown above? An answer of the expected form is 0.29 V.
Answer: 6 V
